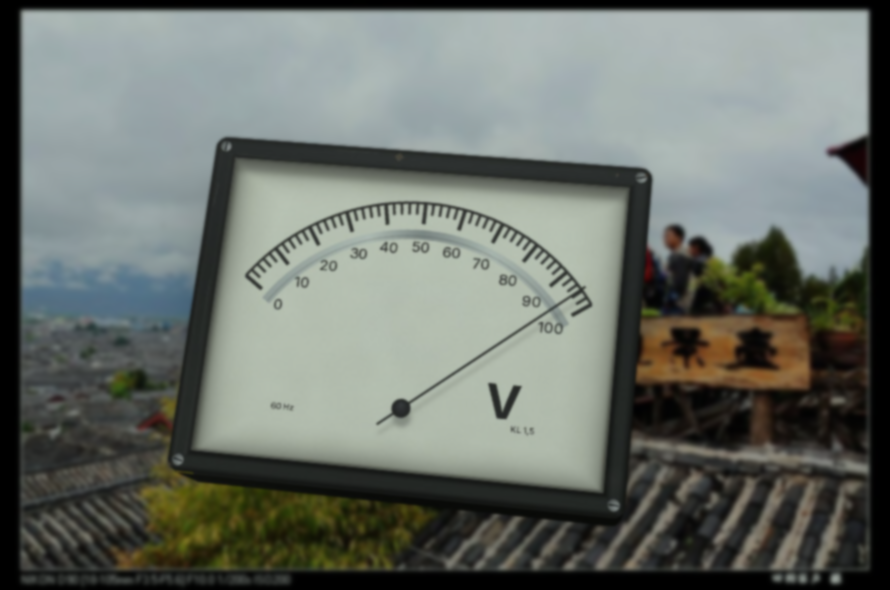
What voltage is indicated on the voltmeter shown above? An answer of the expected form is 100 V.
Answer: 96 V
